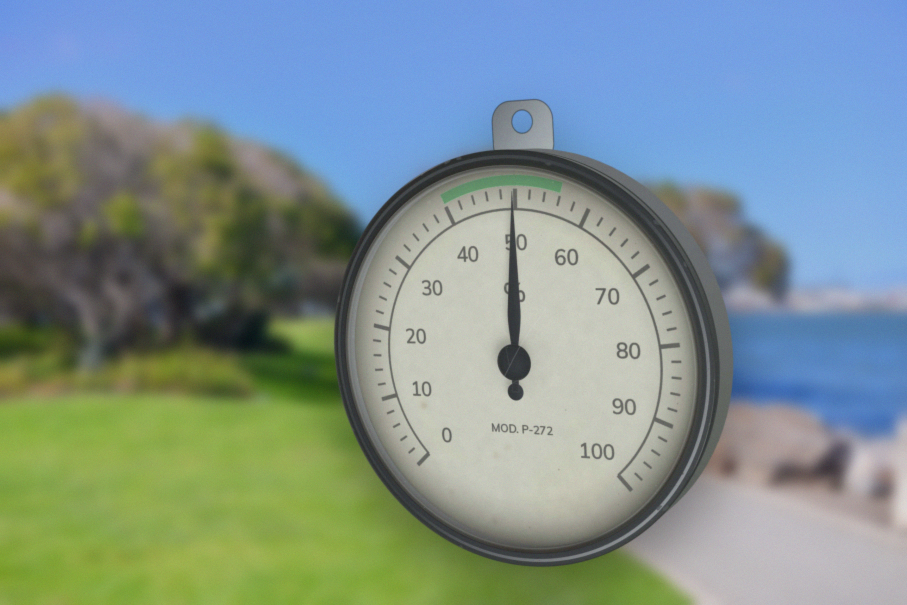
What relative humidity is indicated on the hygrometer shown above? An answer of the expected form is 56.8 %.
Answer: 50 %
